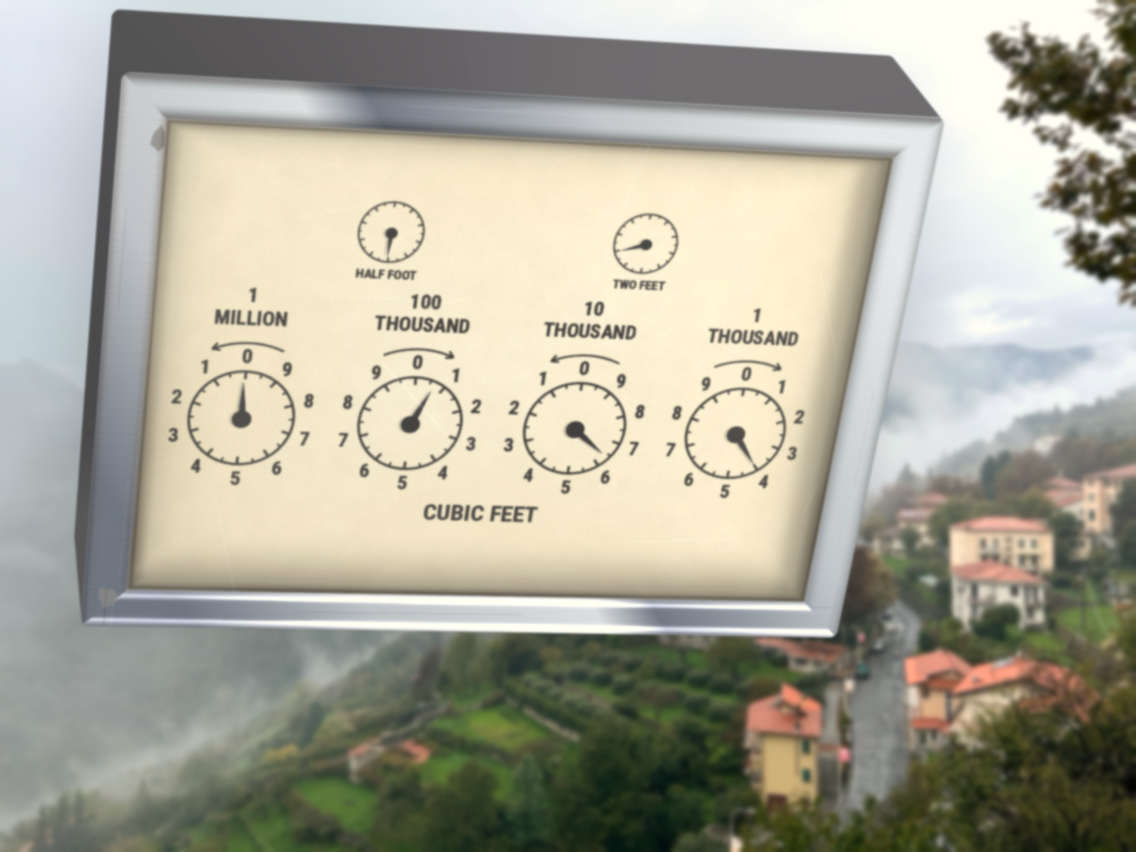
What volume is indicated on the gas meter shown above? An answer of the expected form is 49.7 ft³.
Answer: 6400 ft³
